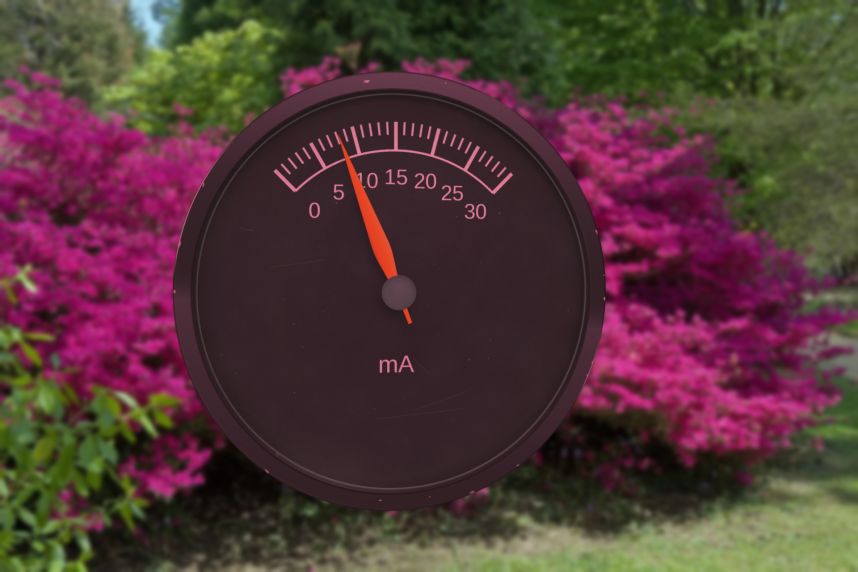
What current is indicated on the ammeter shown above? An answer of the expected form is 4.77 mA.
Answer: 8 mA
